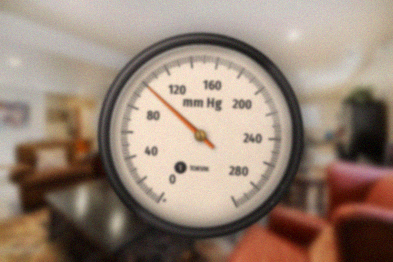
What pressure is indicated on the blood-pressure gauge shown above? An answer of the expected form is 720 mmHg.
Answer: 100 mmHg
